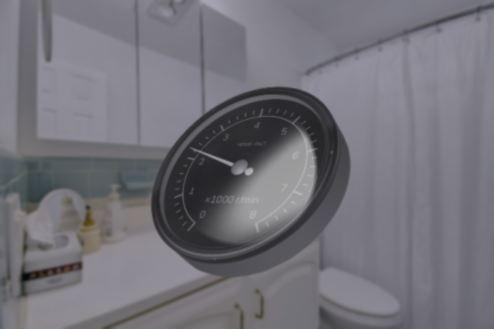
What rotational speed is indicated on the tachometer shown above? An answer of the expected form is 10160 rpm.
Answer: 2200 rpm
